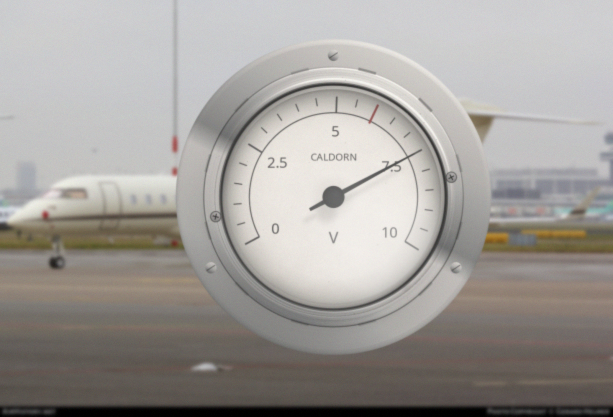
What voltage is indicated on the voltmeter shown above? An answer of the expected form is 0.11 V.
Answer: 7.5 V
